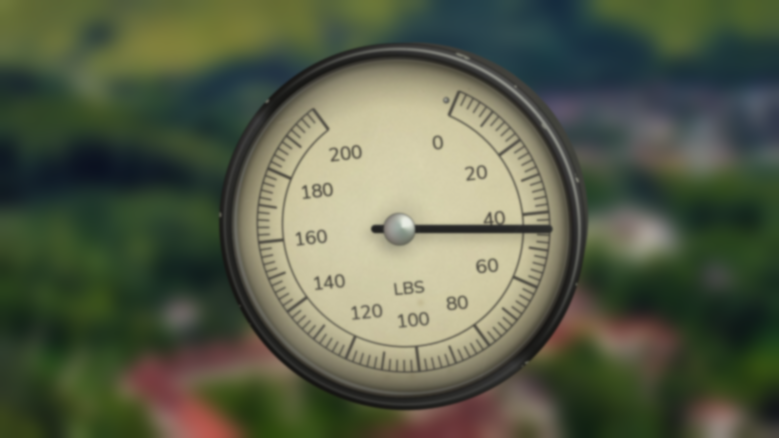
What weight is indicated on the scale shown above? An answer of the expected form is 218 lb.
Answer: 44 lb
